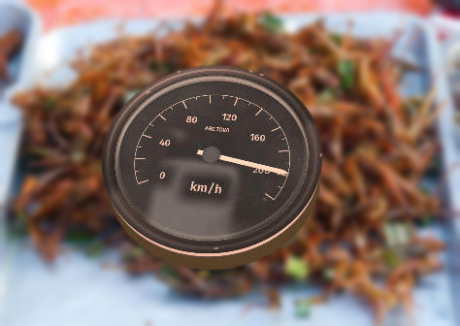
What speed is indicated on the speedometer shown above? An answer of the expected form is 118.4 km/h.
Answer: 200 km/h
